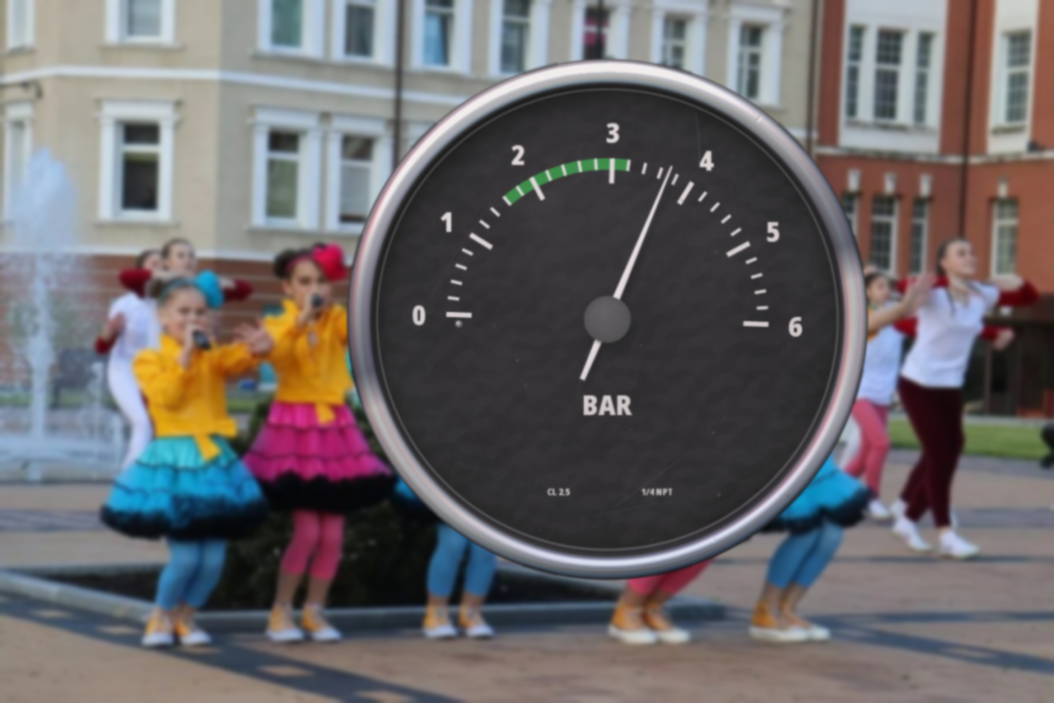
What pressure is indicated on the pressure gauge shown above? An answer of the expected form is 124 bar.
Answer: 3.7 bar
